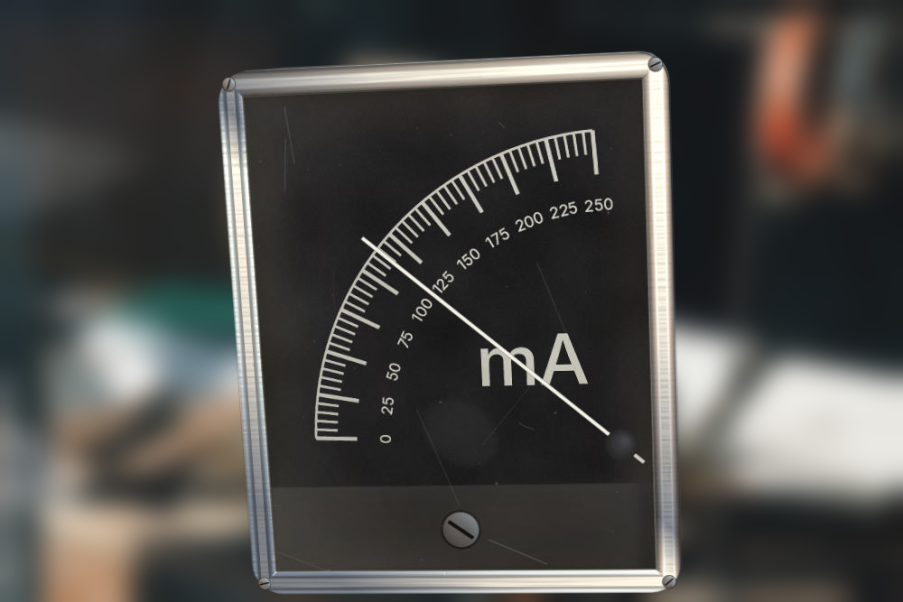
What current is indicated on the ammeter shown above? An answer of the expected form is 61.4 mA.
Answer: 115 mA
